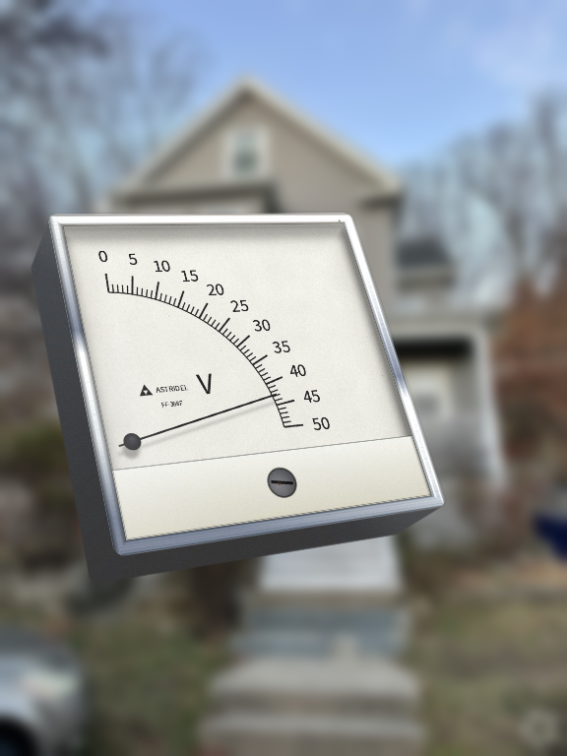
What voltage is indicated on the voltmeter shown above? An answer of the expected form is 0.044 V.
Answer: 43 V
